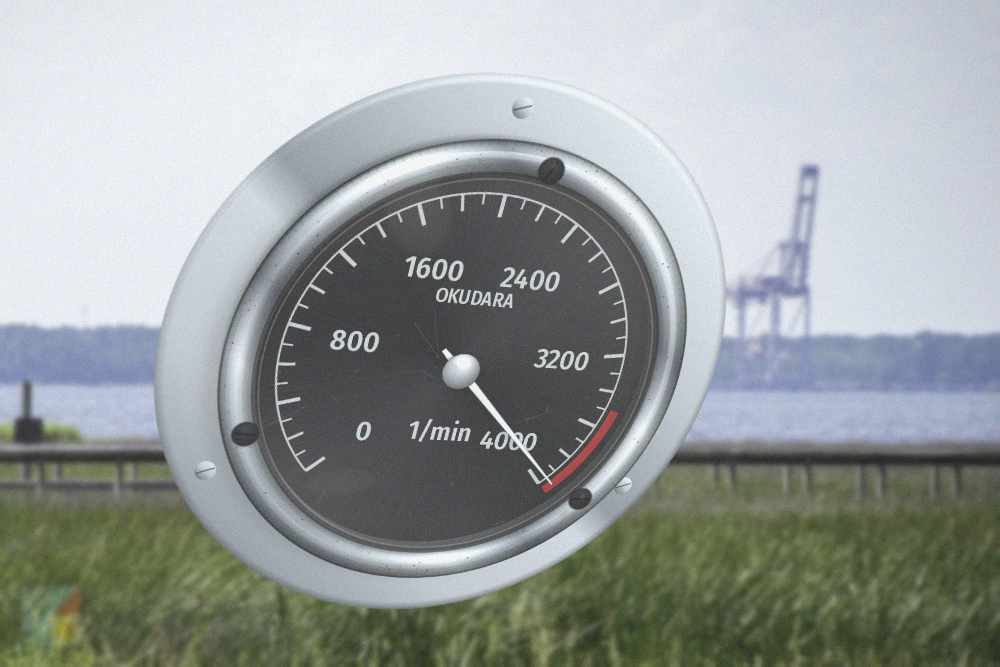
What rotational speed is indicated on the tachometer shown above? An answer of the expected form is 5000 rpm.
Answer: 3950 rpm
